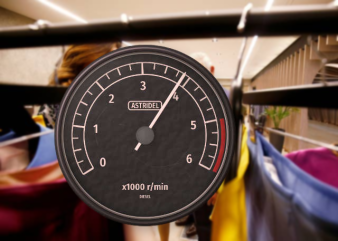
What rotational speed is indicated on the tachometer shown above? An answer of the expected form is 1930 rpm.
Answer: 3875 rpm
